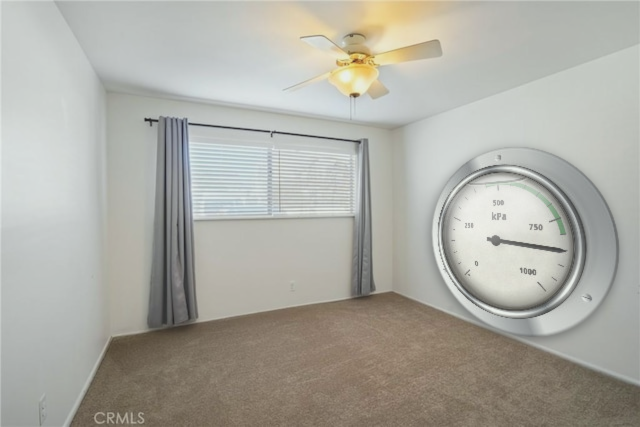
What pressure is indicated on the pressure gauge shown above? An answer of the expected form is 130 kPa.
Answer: 850 kPa
